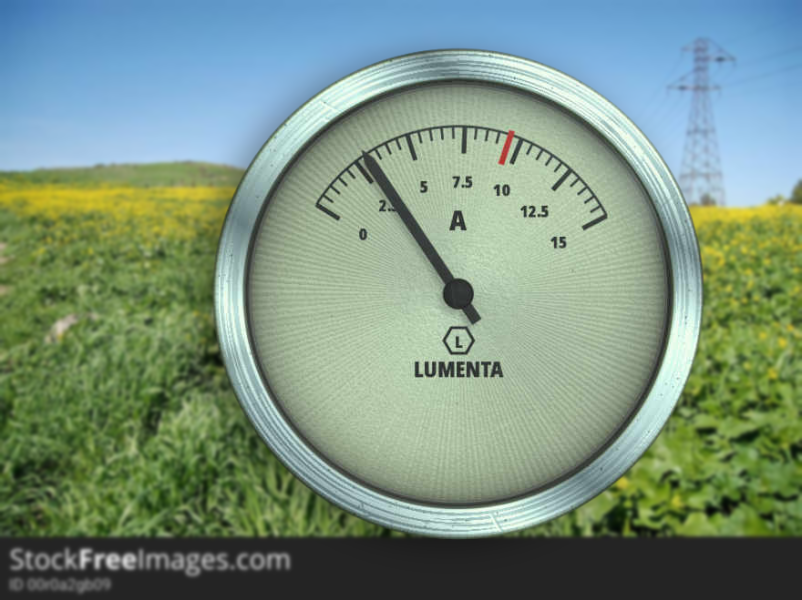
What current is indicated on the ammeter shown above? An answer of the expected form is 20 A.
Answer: 3 A
